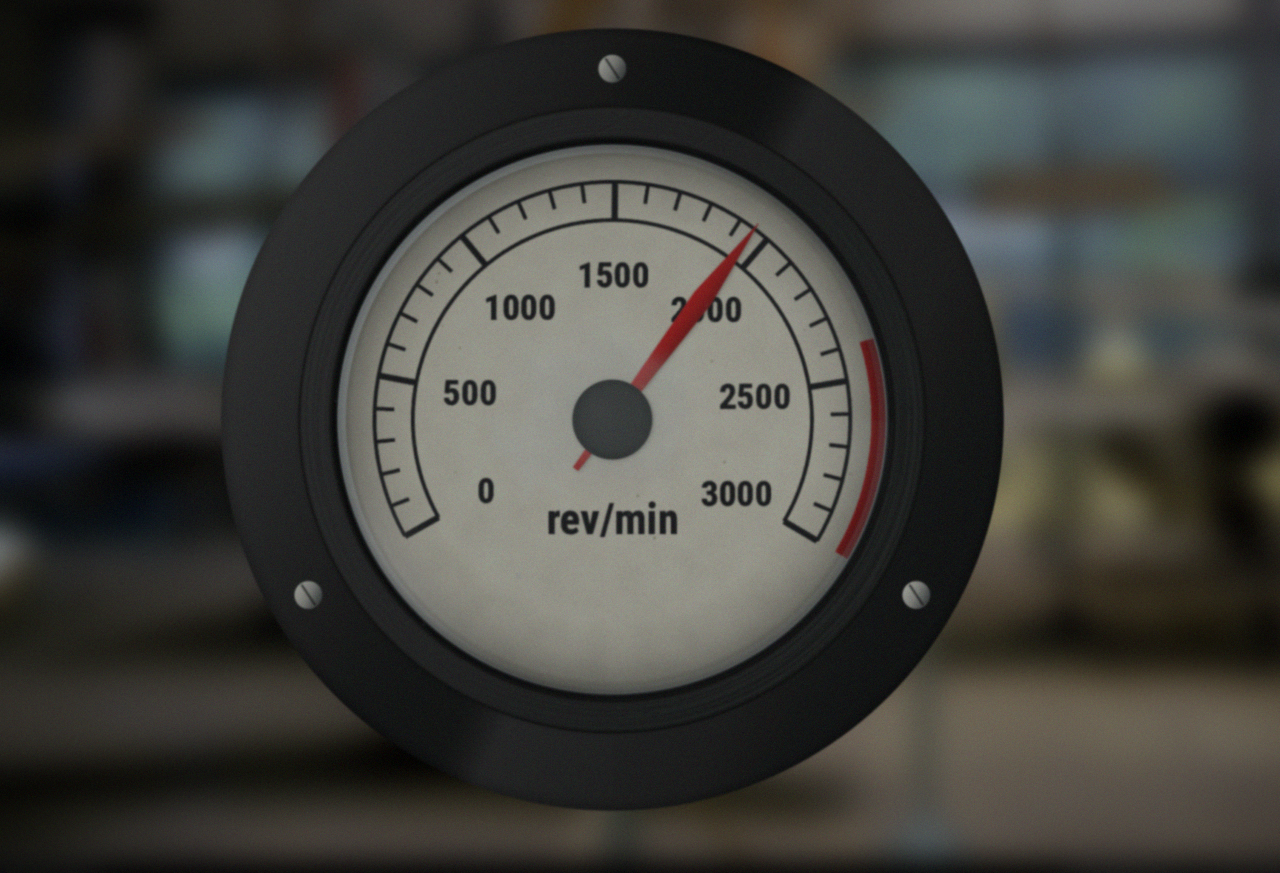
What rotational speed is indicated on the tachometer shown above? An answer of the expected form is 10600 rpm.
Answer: 1950 rpm
